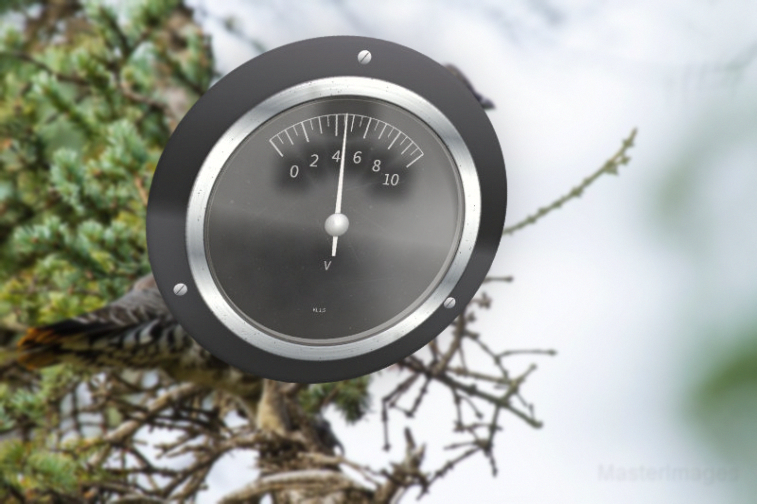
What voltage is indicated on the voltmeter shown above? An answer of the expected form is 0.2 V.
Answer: 4.5 V
